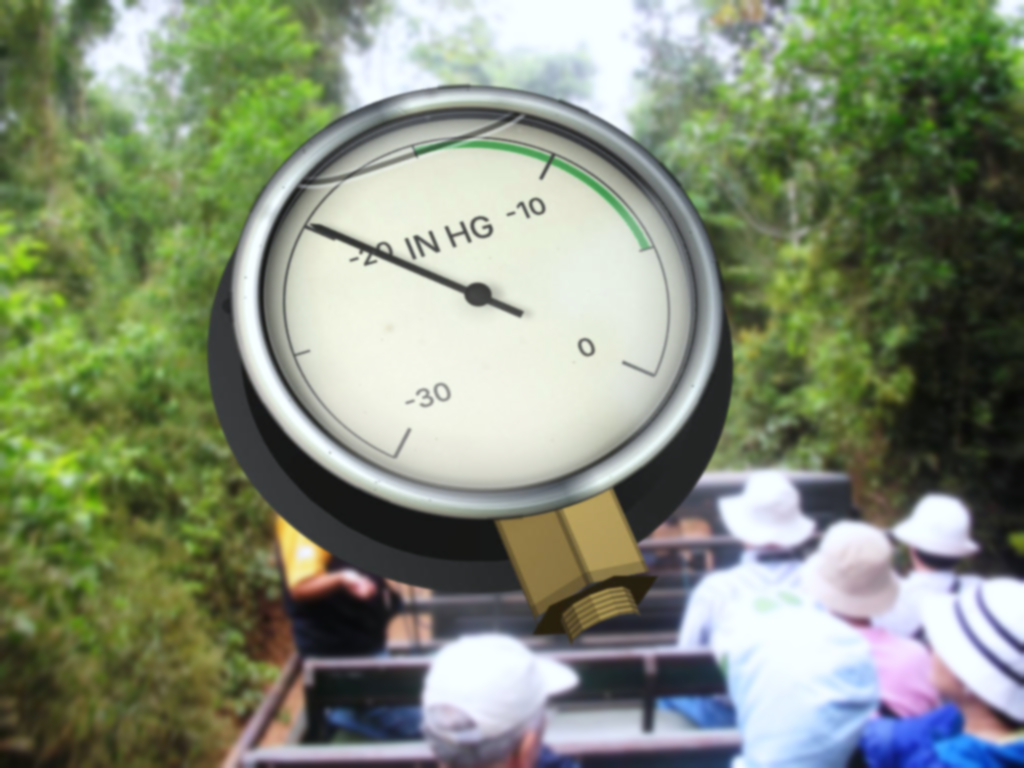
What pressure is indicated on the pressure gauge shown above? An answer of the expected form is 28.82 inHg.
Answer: -20 inHg
